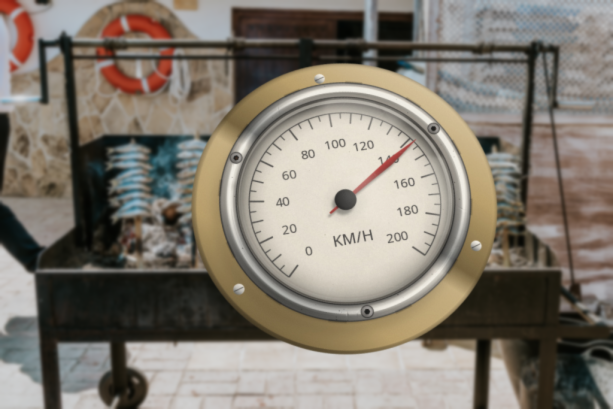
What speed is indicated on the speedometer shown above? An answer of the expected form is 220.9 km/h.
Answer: 142.5 km/h
